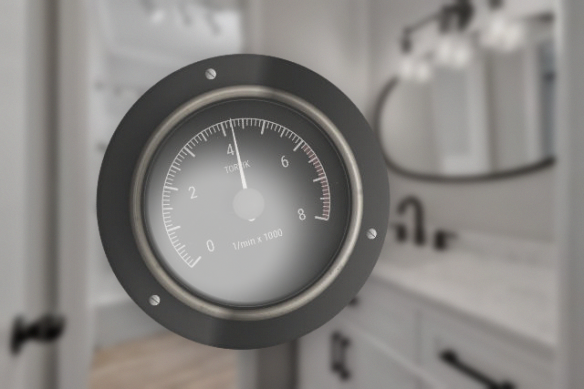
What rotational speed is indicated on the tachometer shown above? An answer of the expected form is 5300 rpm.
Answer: 4200 rpm
